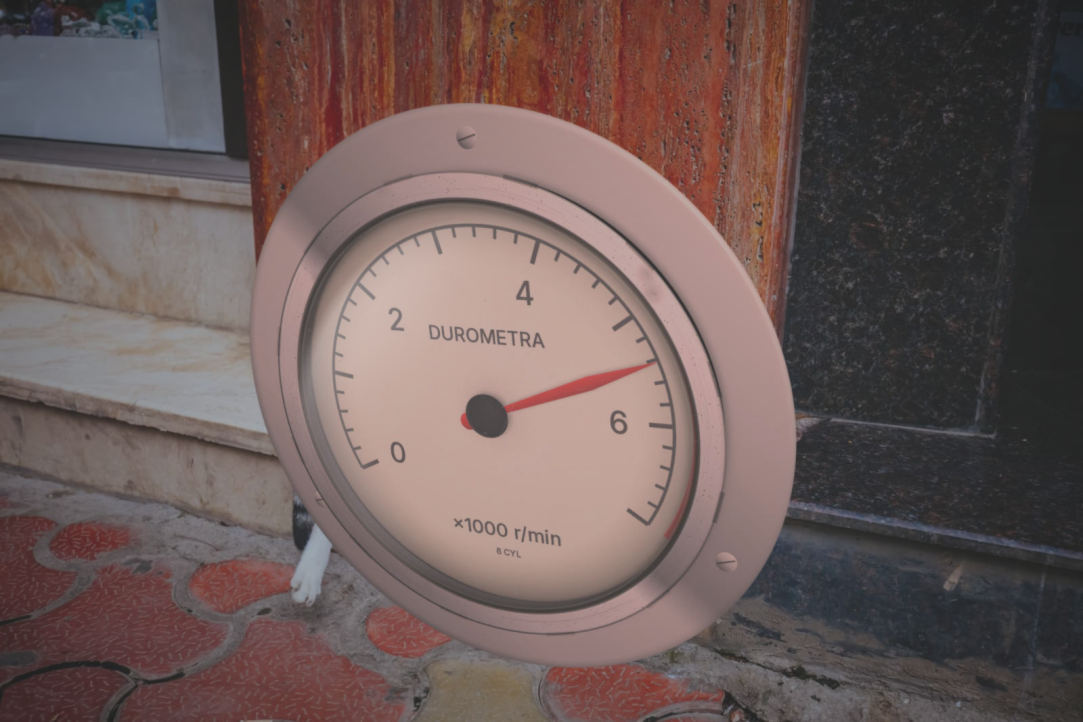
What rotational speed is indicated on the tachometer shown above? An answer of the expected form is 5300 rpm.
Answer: 5400 rpm
